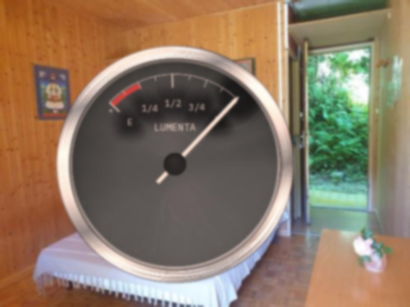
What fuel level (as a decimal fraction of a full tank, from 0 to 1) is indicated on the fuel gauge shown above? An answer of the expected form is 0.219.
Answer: 1
